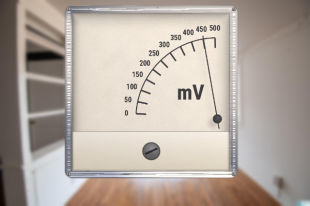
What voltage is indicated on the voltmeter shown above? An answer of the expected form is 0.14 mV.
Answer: 450 mV
